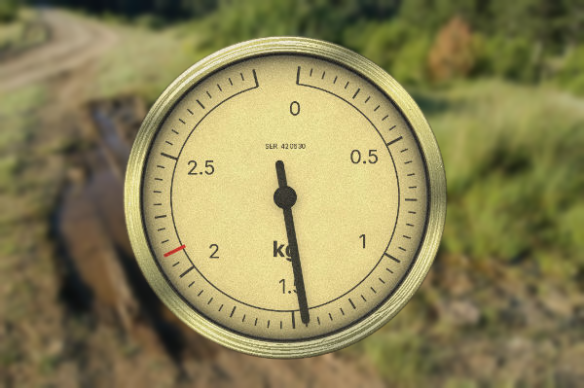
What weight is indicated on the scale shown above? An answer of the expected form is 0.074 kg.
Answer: 1.45 kg
